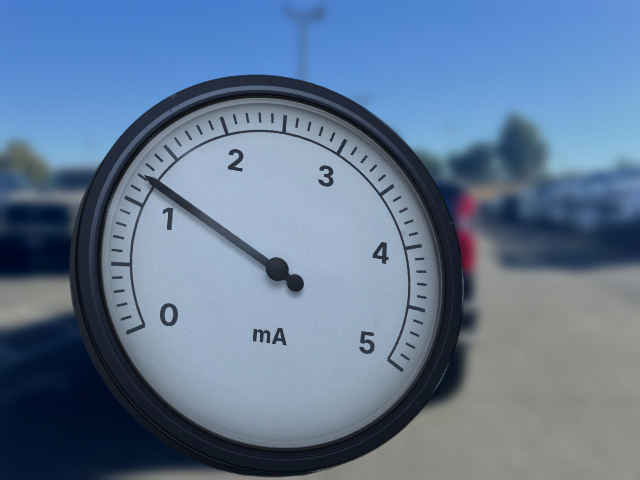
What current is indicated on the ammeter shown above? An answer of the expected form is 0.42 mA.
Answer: 1.2 mA
